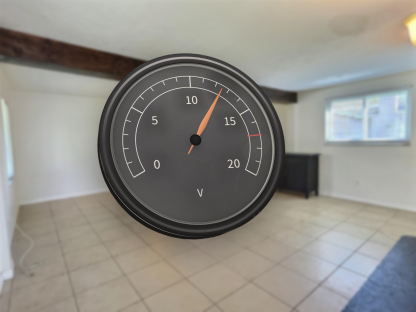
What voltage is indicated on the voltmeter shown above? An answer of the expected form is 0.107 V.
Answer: 12.5 V
